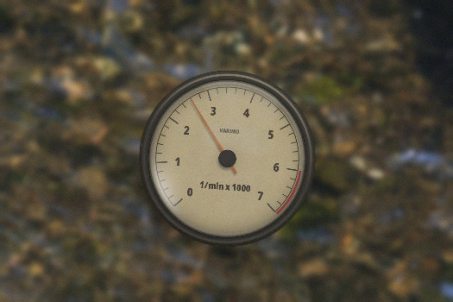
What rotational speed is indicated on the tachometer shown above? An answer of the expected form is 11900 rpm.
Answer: 2600 rpm
